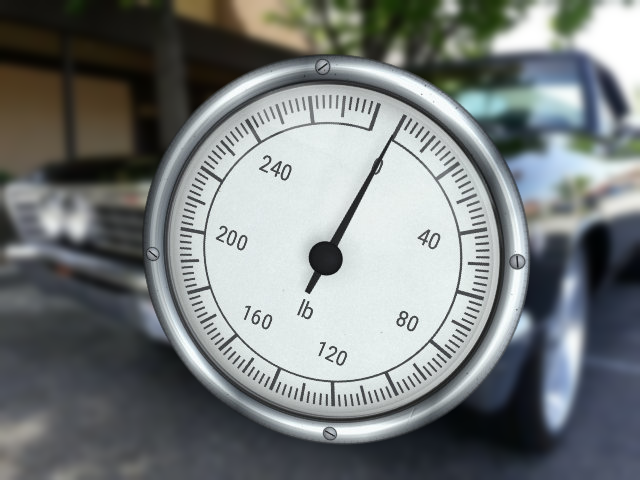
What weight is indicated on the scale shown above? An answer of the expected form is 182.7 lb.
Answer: 0 lb
